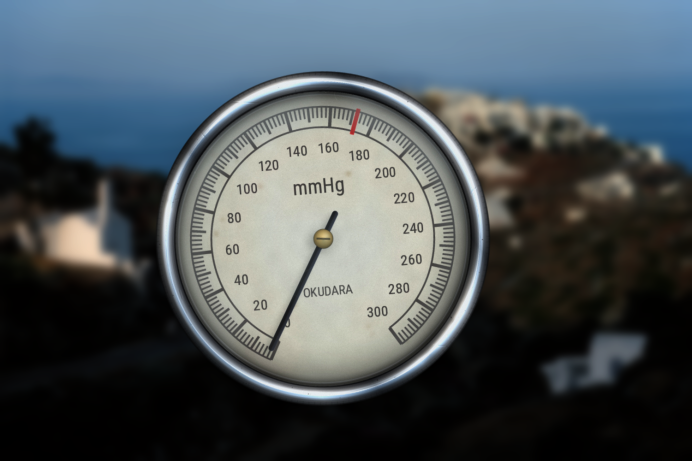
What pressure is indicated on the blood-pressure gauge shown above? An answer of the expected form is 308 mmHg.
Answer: 2 mmHg
